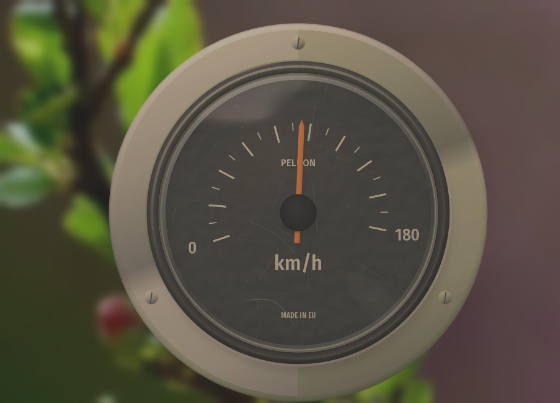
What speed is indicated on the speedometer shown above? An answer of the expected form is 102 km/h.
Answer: 95 km/h
